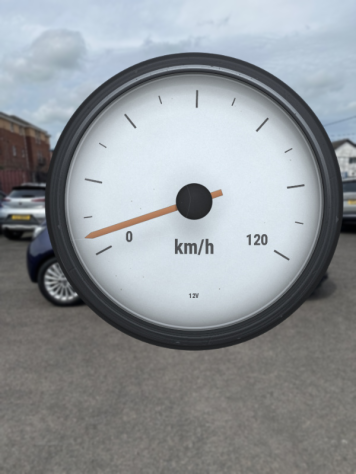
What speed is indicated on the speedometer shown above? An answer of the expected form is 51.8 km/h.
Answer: 5 km/h
